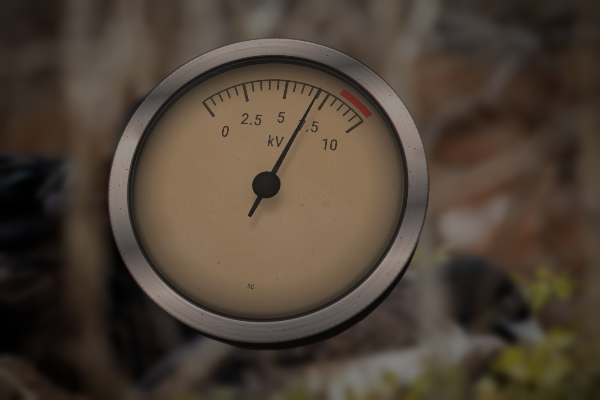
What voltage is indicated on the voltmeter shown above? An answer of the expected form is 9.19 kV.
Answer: 7 kV
